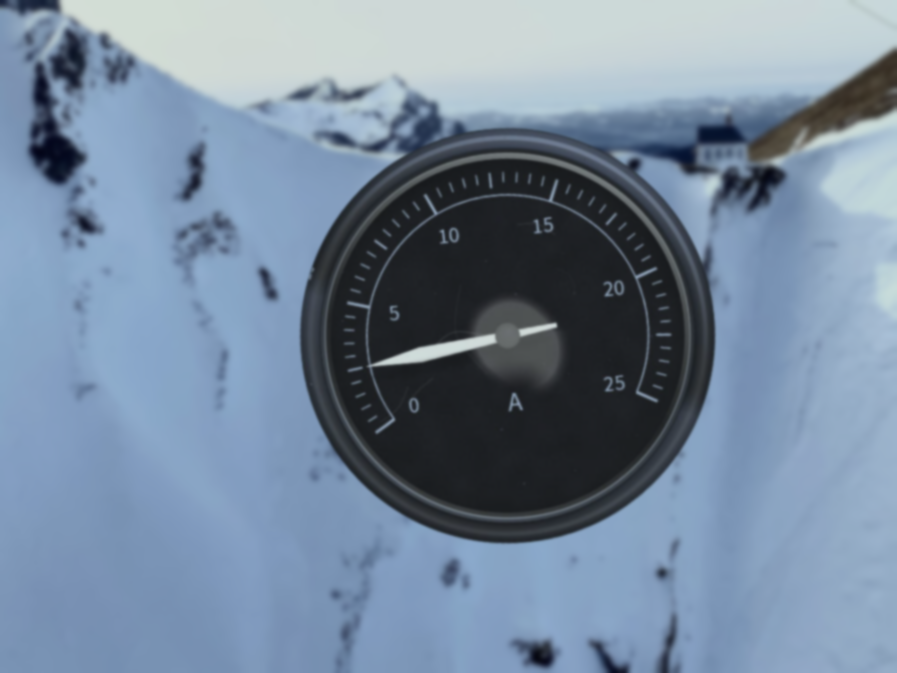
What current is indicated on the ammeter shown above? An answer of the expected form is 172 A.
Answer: 2.5 A
